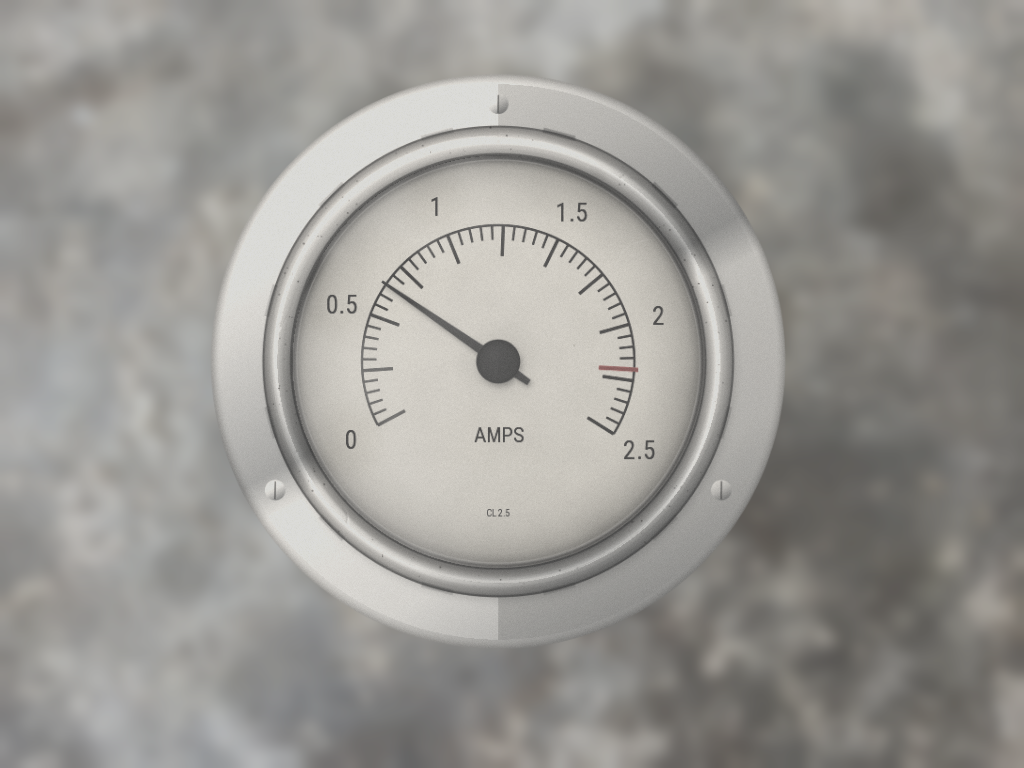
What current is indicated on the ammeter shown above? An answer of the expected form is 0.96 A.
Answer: 0.65 A
